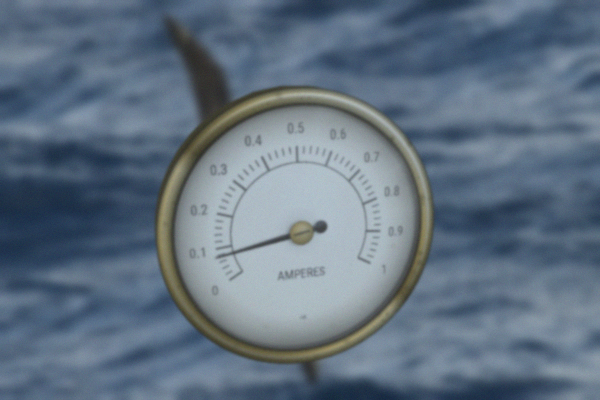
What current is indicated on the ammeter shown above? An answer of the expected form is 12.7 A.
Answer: 0.08 A
